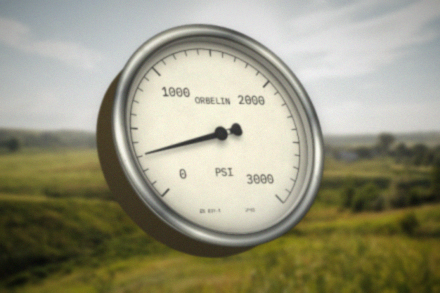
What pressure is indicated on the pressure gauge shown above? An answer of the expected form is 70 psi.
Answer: 300 psi
